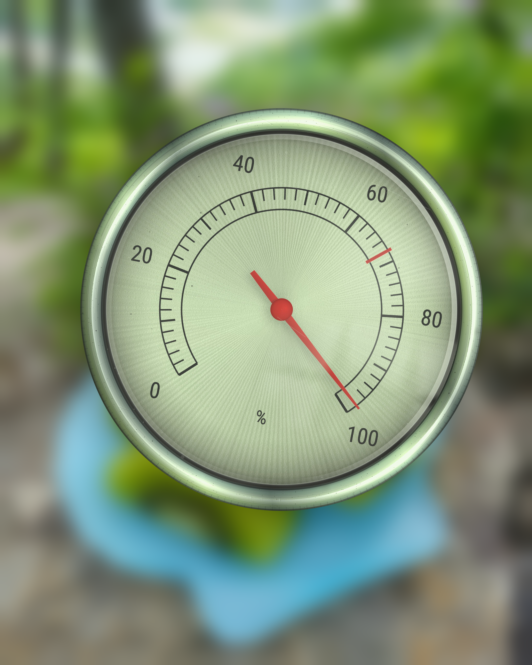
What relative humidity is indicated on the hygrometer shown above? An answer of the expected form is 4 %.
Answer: 98 %
